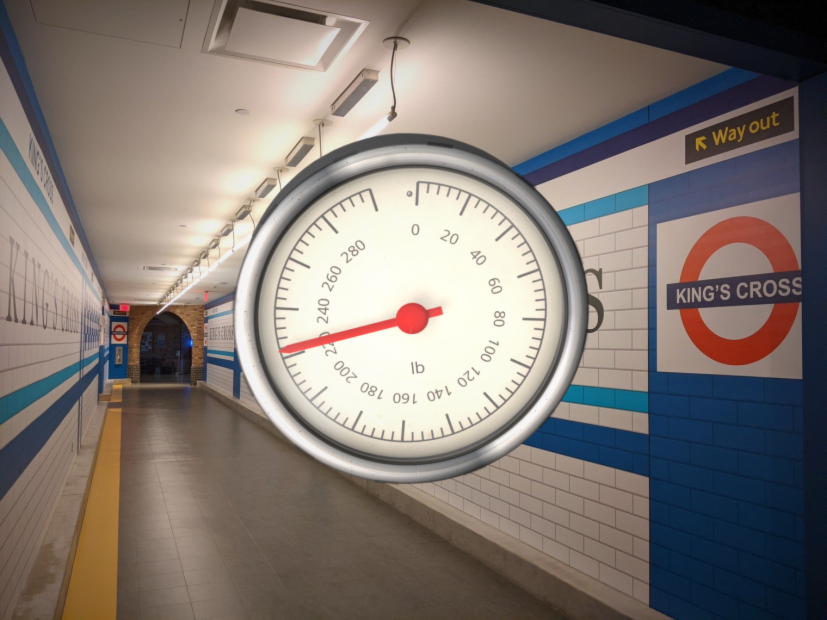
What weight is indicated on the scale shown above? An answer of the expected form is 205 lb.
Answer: 224 lb
